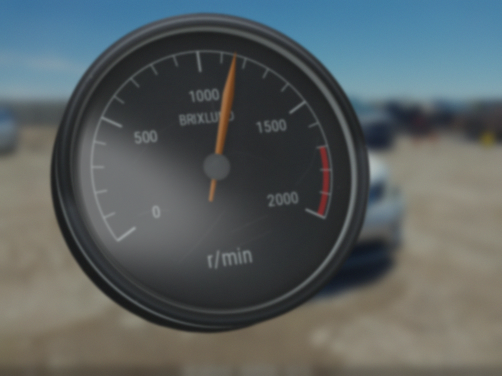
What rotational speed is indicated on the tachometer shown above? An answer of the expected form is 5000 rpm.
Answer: 1150 rpm
